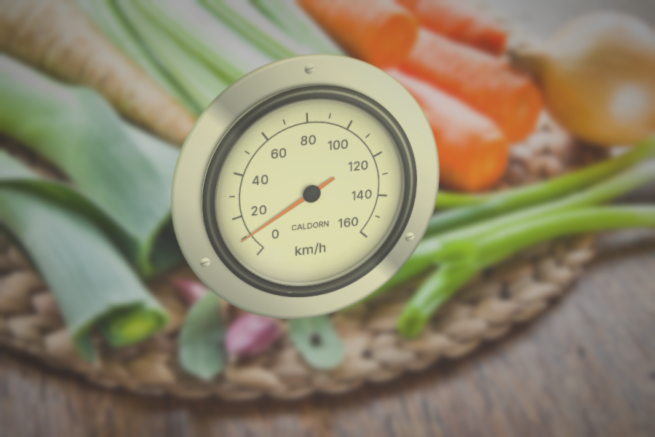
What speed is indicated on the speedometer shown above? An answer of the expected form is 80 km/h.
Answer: 10 km/h
